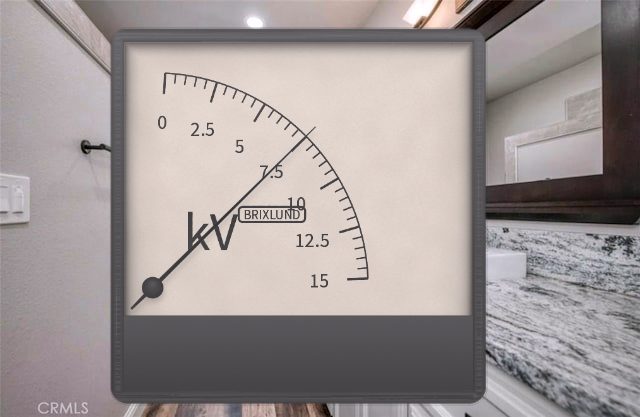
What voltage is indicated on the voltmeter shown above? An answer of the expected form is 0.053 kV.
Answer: 7.5 kV
